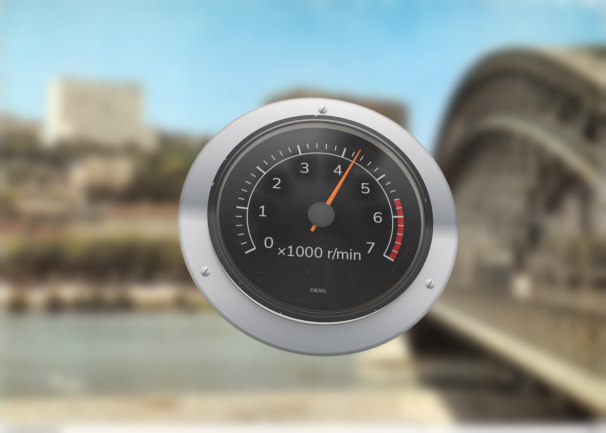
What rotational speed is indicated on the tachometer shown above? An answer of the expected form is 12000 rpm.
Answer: 4300 rpm
